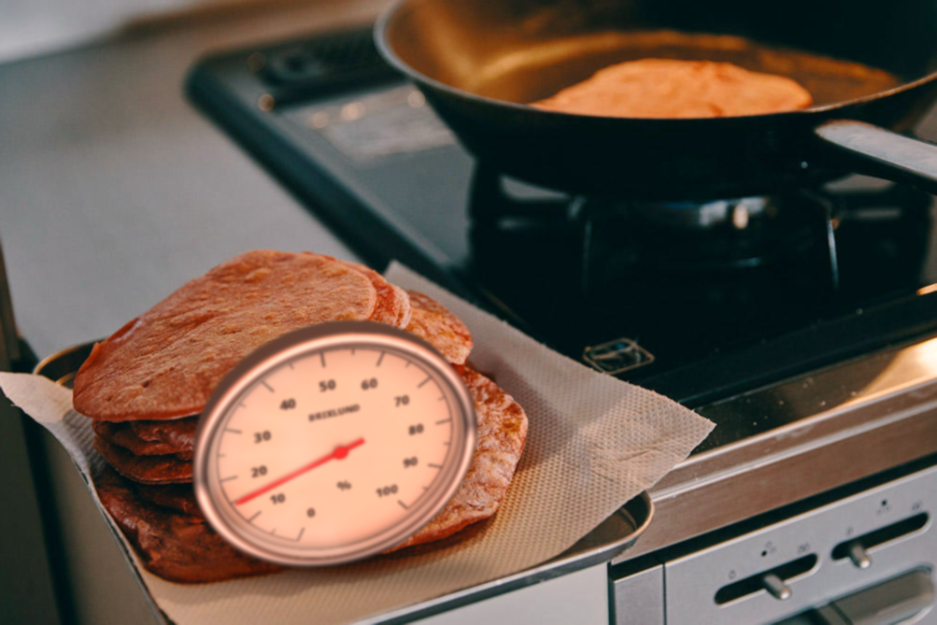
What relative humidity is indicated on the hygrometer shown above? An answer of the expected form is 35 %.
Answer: 15 %
